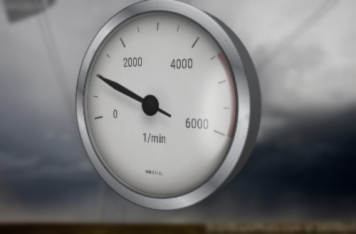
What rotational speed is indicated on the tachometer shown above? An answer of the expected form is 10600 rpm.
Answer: 1000 rpm
